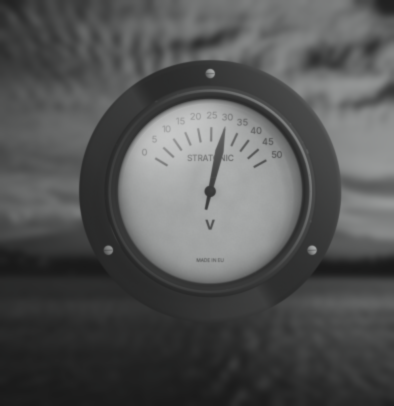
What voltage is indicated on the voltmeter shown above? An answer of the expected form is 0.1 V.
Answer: 30 V
